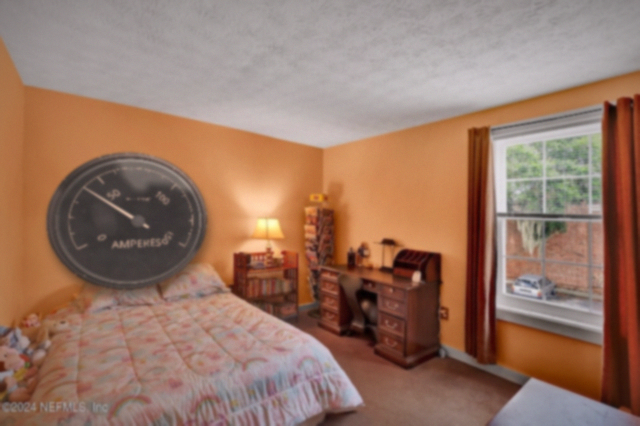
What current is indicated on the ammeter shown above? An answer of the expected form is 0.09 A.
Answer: 40 A
